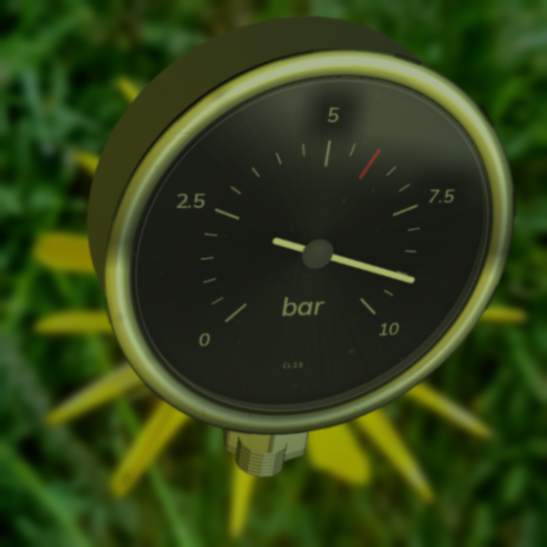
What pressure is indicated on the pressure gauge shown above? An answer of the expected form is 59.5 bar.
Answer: 9 bar
